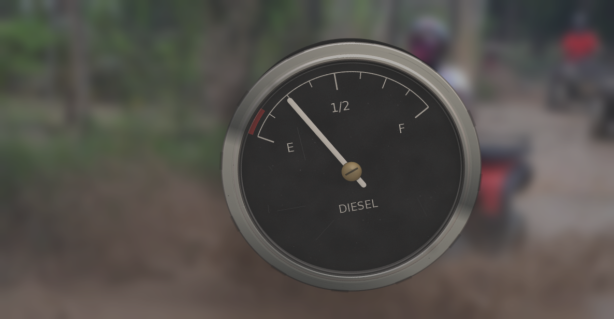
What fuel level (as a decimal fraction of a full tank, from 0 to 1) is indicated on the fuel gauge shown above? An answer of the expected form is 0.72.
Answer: 0.25
